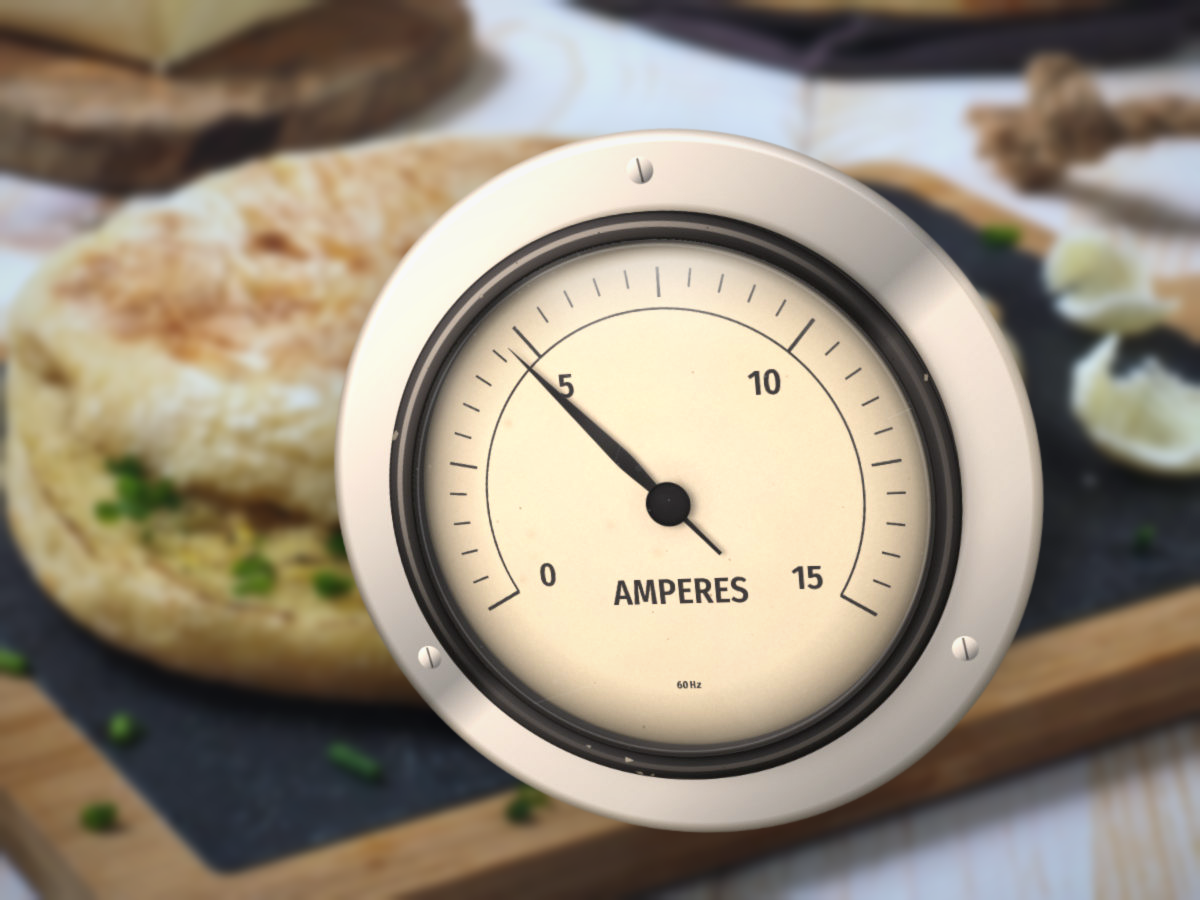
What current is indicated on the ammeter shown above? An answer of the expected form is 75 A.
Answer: 4.75 A
